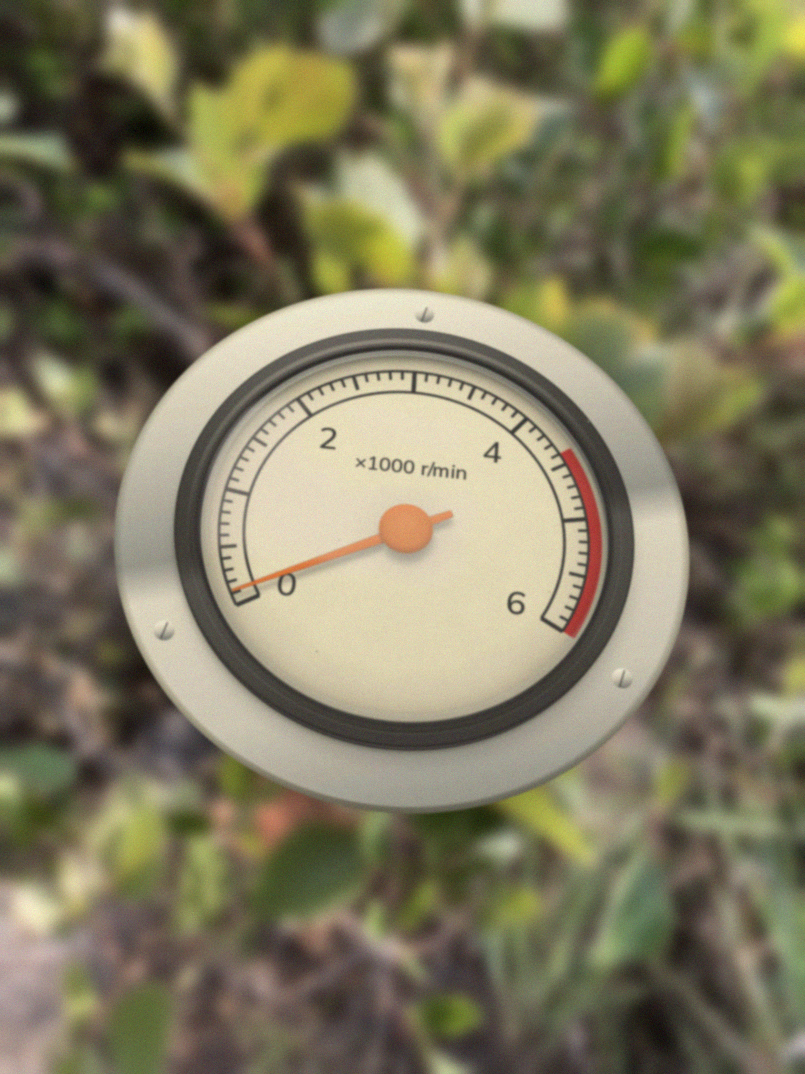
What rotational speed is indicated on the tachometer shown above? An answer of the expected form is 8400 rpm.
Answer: 100 rpm
